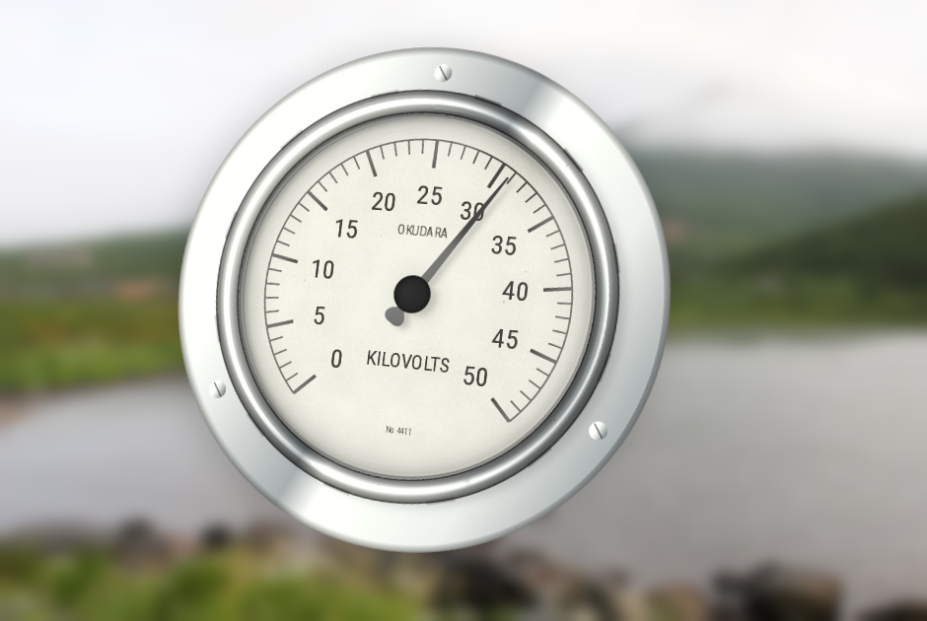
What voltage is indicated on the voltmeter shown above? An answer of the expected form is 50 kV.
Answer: 31 kV
